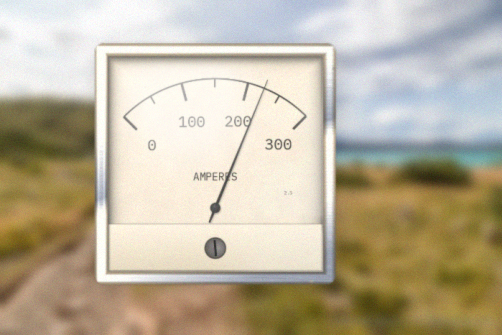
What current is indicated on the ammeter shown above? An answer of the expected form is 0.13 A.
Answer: 225 A
